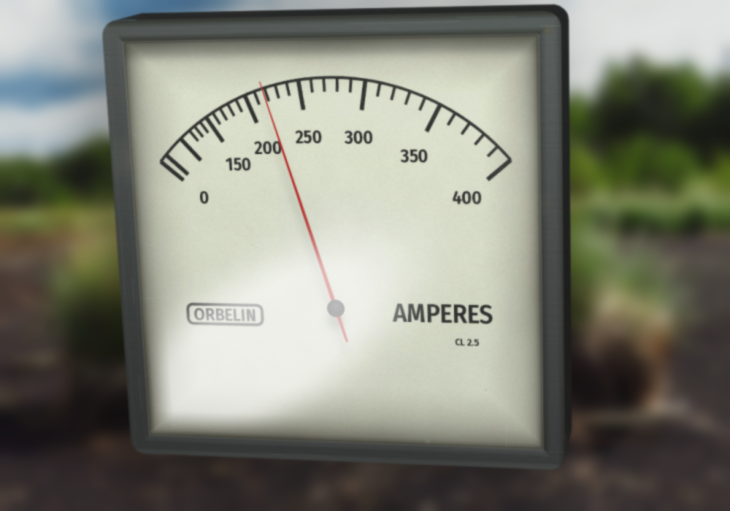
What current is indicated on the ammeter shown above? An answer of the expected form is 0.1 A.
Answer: 220 A
